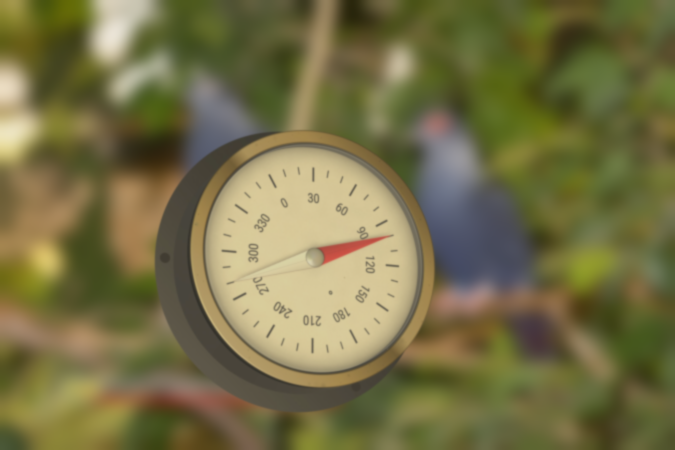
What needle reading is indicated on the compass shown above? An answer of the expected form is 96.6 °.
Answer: 100 °
